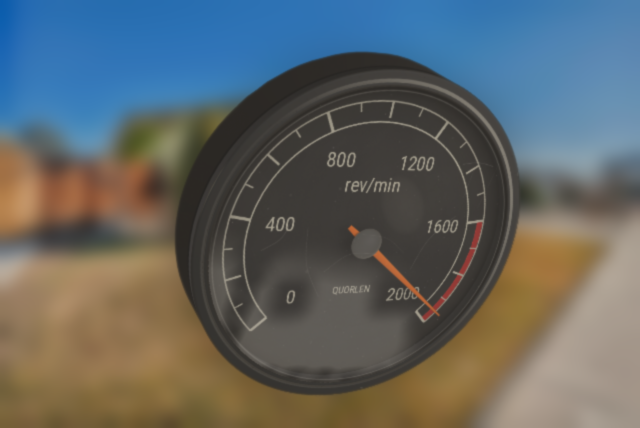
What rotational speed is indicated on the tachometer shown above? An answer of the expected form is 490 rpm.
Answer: 1950 rpm
